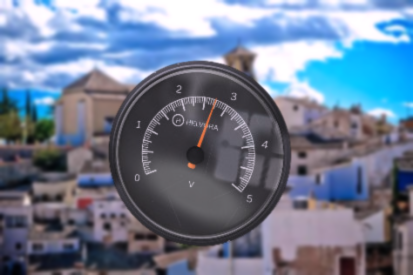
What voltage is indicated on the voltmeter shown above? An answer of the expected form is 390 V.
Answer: 2.75 V
